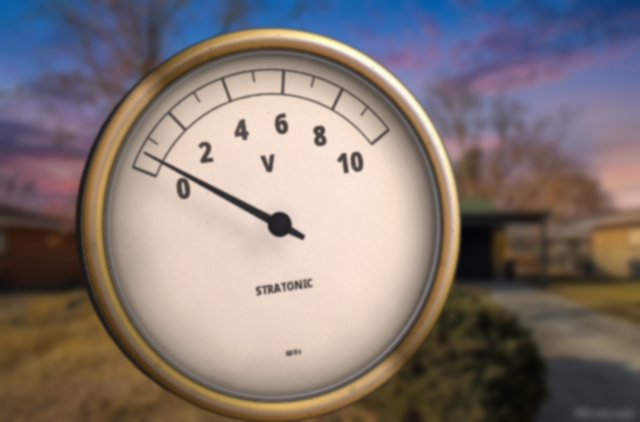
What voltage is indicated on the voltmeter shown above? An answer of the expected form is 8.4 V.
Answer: 0.5 V
